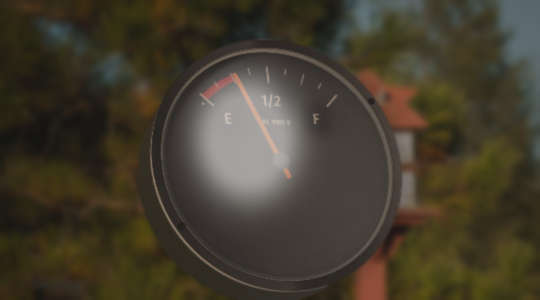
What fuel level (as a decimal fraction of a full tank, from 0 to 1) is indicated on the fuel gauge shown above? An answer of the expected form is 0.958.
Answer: 0.25
